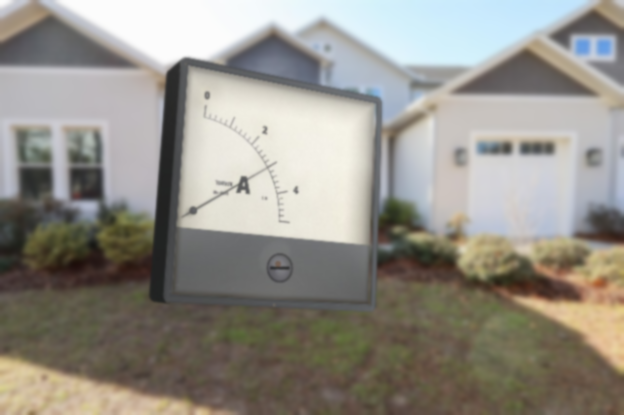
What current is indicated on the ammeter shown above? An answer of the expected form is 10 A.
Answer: 3 A
